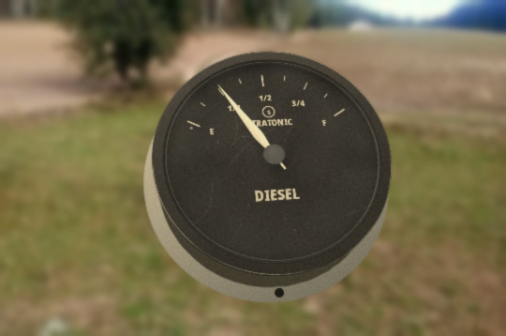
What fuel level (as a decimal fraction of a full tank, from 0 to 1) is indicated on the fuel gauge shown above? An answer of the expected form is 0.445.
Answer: 0.25
